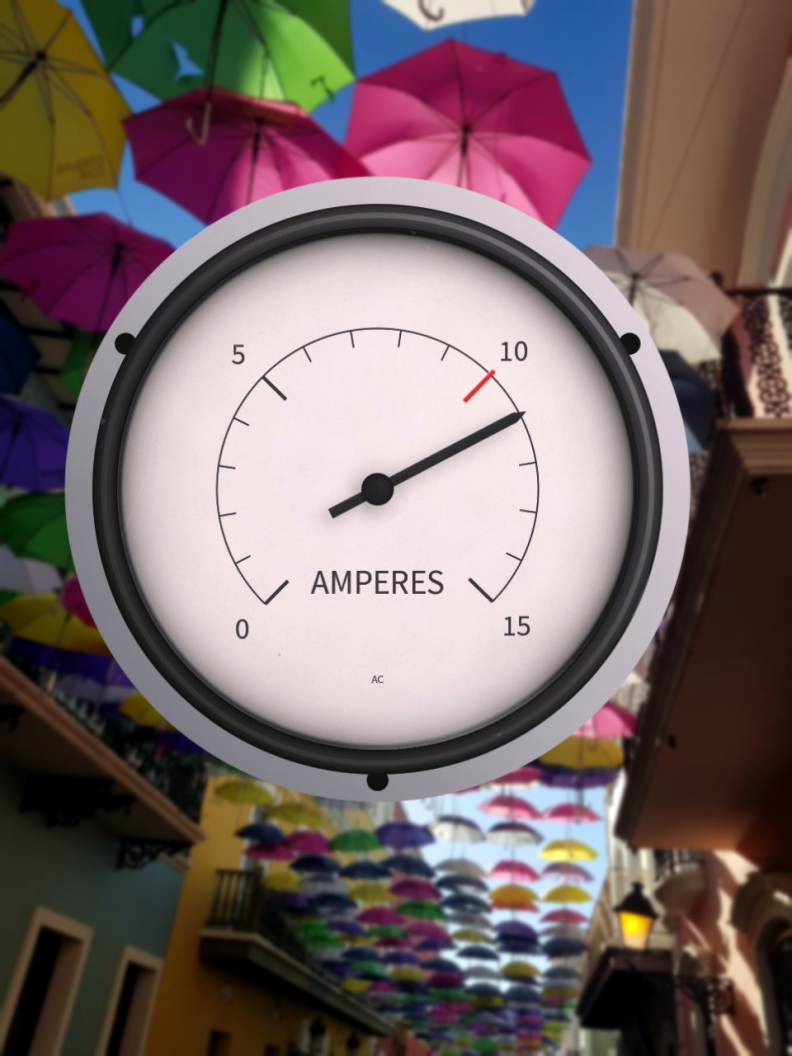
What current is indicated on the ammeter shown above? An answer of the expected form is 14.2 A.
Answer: 11 A
